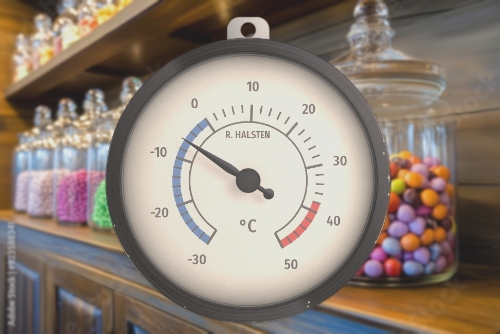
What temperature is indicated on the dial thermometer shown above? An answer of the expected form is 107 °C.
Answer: -6 °C
